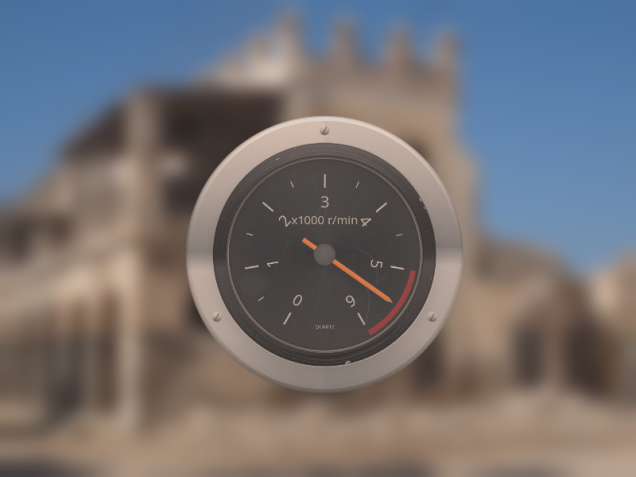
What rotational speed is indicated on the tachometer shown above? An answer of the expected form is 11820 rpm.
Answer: 5500 rpm
